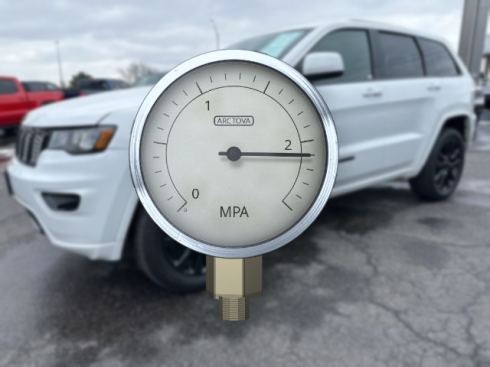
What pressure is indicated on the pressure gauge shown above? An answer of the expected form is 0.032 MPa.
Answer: 2.1 MPa
